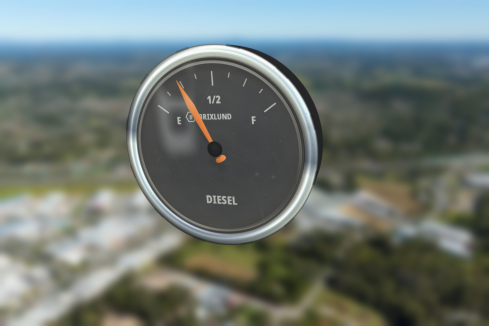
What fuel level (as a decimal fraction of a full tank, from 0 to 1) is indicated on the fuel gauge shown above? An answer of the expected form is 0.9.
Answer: 0.25
